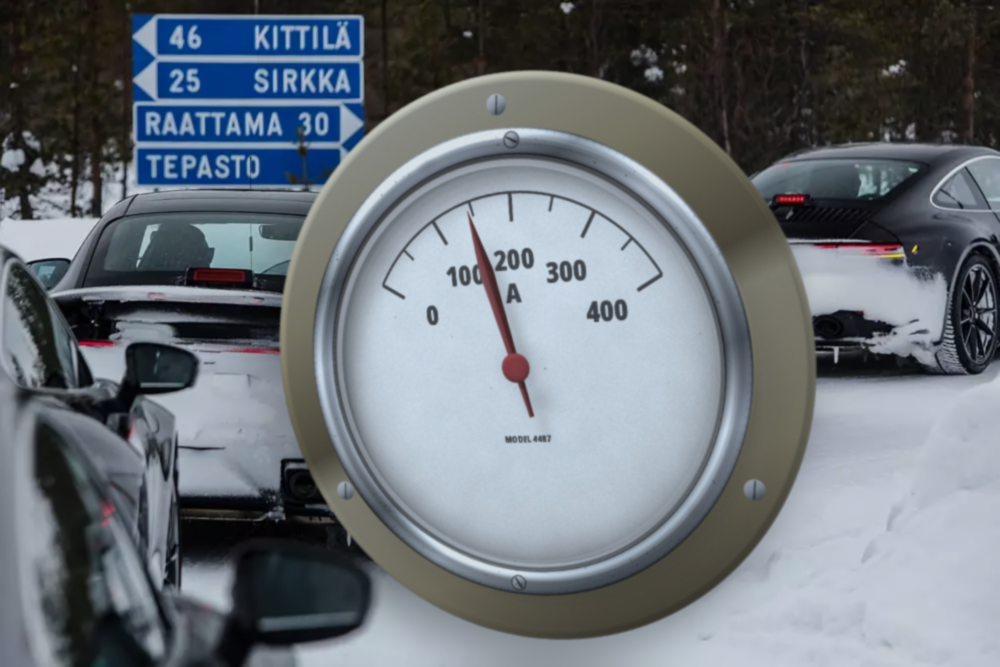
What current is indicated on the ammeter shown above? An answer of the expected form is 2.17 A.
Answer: 150 A
